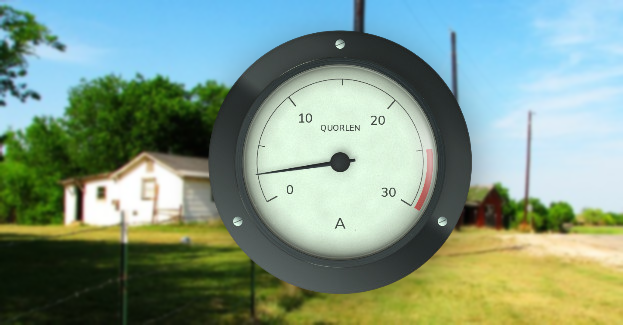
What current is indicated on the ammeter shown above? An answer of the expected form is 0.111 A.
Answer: 2.5 A
